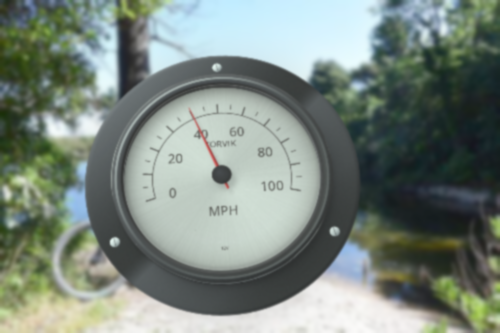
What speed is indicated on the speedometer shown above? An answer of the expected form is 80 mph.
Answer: 40 mph
